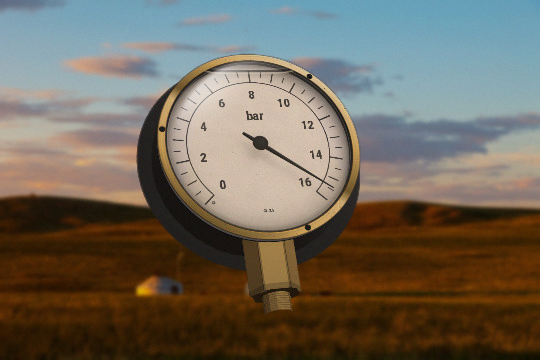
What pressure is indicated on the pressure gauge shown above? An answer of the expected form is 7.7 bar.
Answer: 15.5 bar
